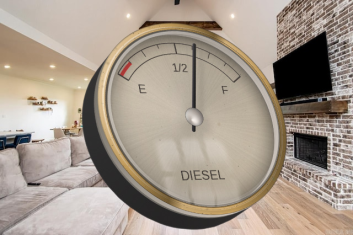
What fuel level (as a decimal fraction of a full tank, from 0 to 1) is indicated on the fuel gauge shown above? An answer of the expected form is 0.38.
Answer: 0.625
